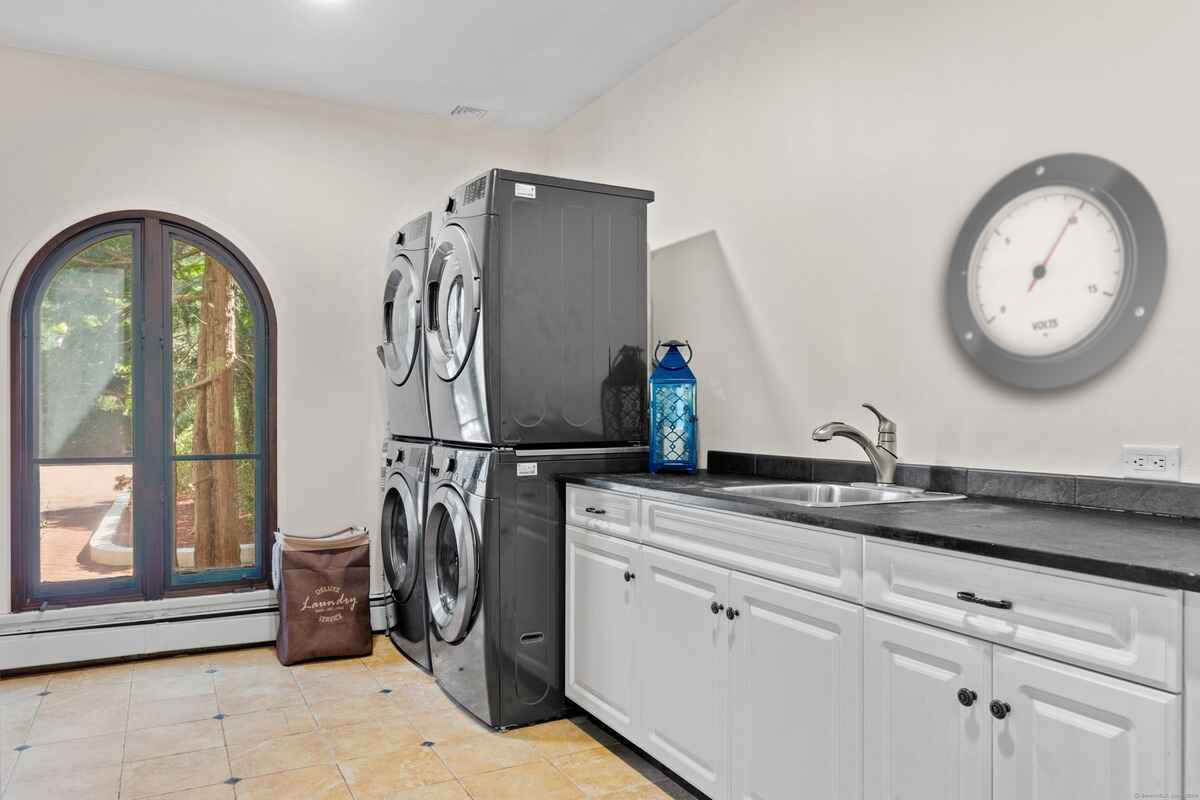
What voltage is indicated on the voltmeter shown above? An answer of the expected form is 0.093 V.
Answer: 10 V
